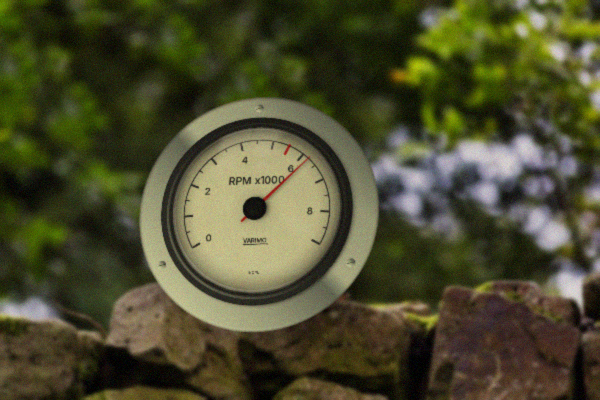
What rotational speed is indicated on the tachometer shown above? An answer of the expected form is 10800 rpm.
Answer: 6250 rpm
